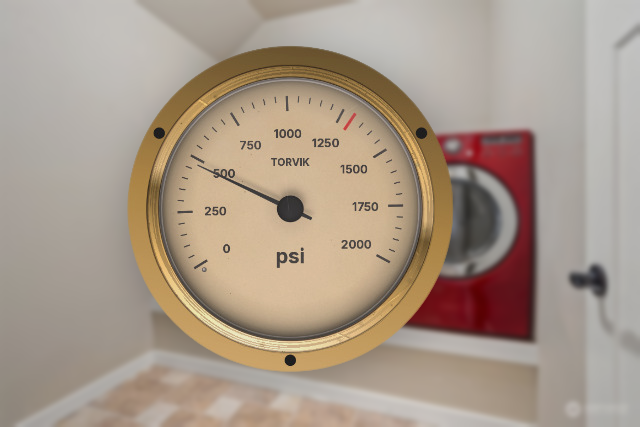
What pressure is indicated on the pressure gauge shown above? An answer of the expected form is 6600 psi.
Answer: 475 psi
